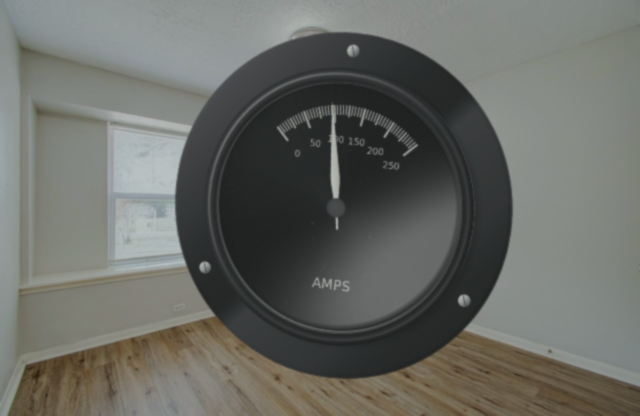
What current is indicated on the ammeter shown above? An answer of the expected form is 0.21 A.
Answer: 100 A
